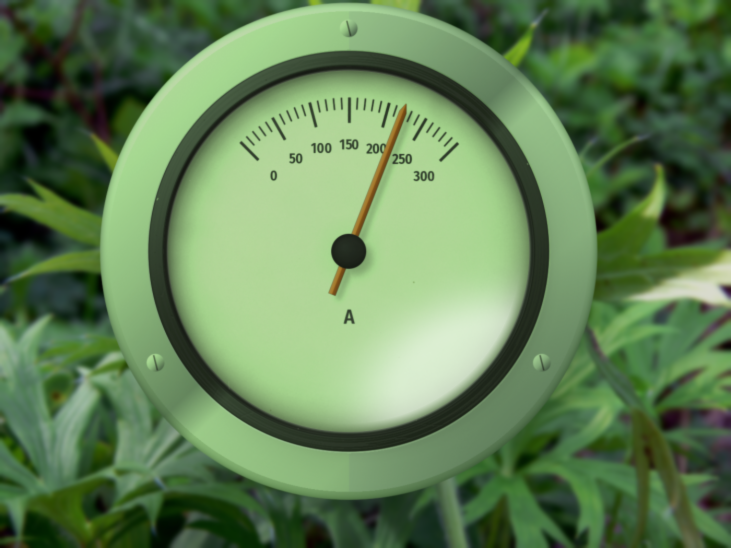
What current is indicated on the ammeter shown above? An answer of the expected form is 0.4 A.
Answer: 220 A
